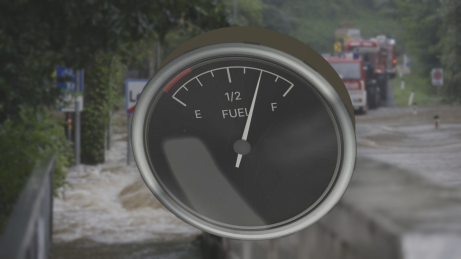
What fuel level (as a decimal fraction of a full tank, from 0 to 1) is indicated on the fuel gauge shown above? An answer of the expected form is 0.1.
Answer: 0.75
